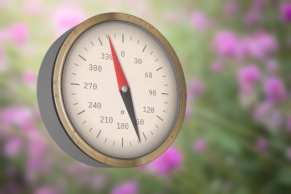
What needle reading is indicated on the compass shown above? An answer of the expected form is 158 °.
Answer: 340 °
